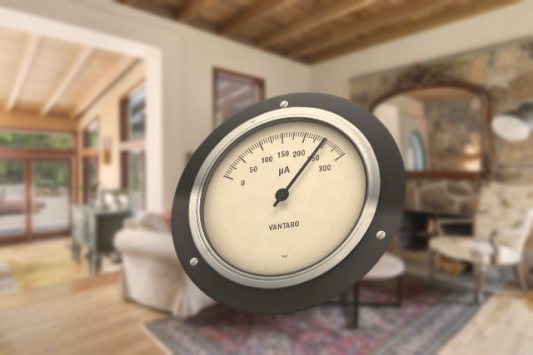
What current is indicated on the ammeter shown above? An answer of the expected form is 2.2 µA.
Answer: 250 µA
